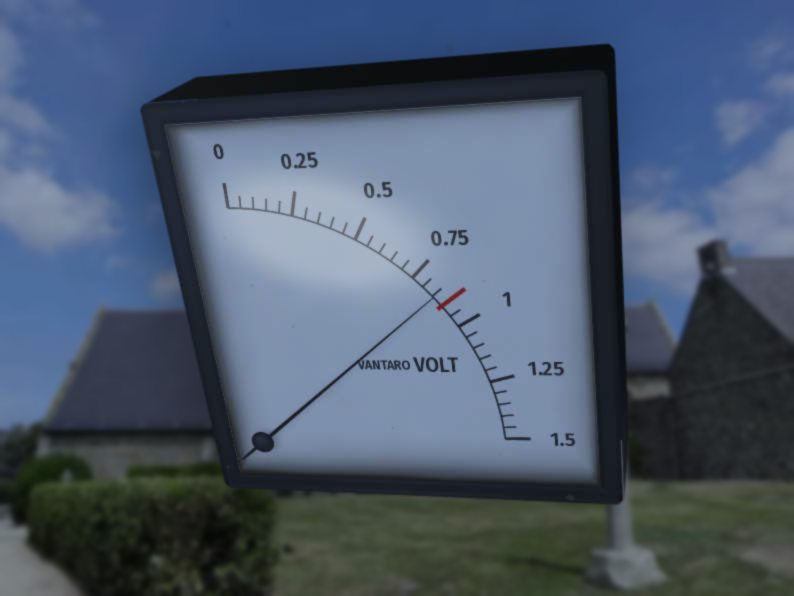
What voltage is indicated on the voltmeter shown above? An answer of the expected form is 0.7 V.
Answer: 0.85 V
